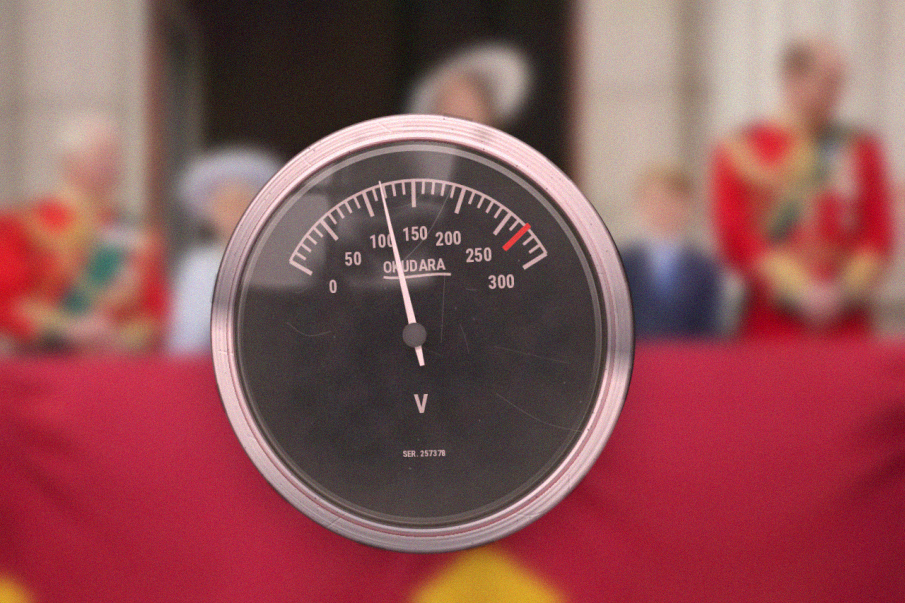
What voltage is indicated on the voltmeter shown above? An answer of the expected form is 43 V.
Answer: 120 V
